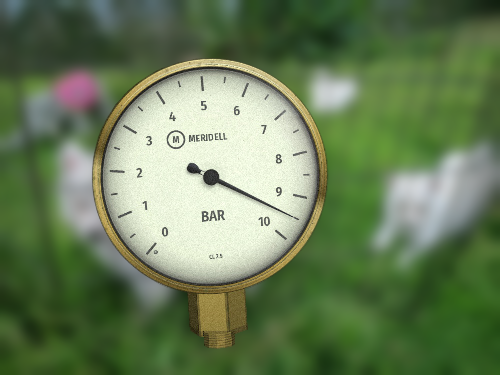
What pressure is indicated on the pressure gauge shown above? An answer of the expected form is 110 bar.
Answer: 9.5 bar
